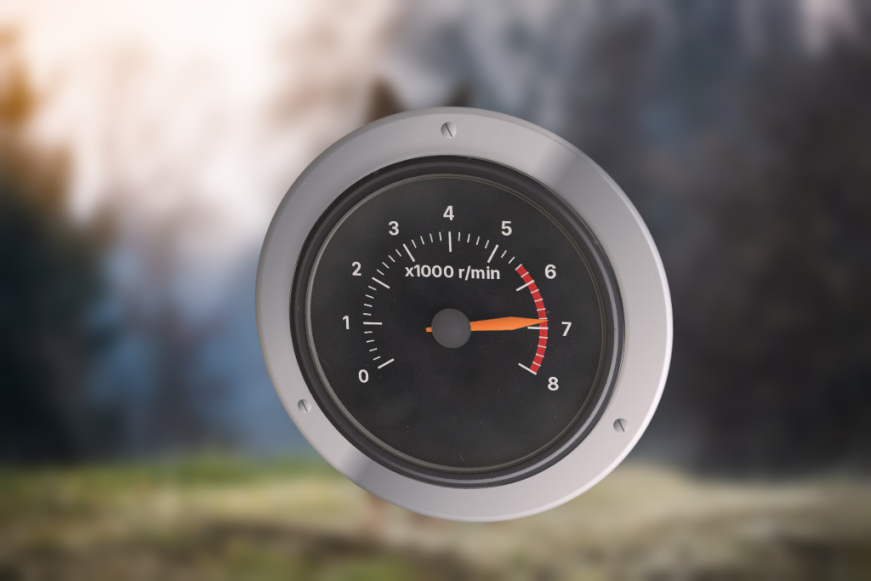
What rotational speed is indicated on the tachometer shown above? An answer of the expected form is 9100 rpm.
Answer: 6800 rpm
